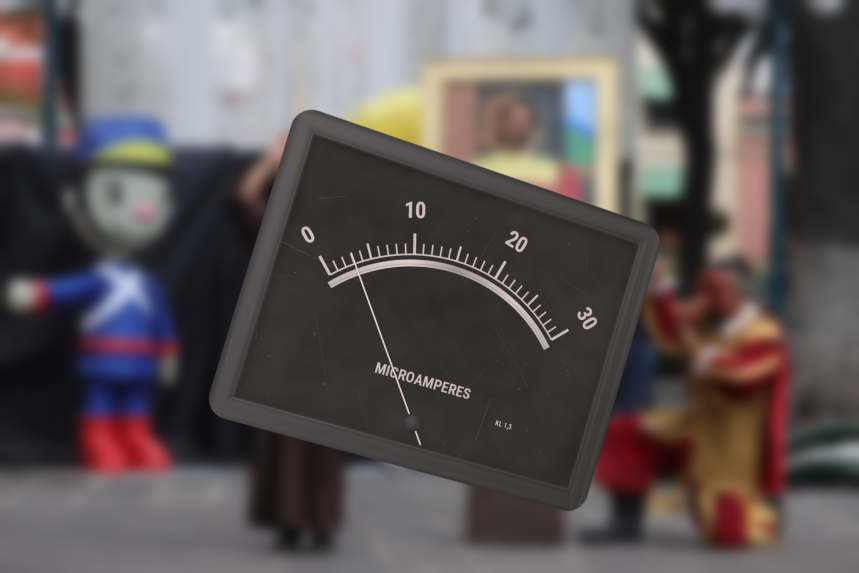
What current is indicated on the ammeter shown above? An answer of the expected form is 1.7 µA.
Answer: 3 µA
